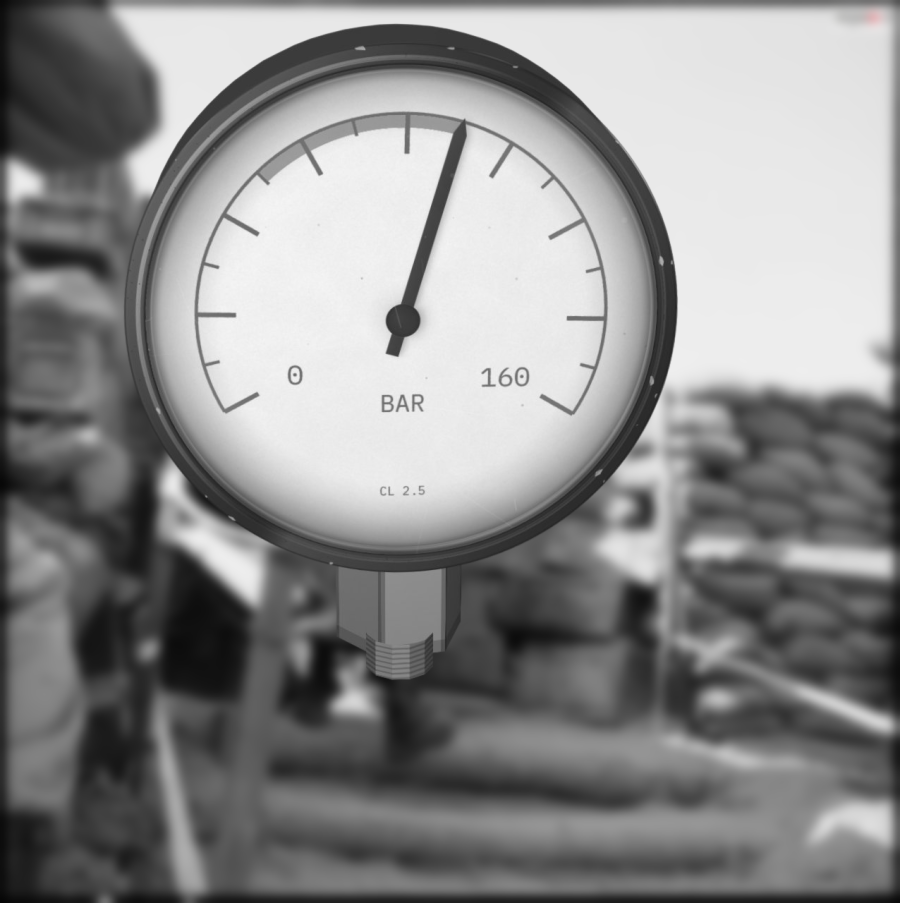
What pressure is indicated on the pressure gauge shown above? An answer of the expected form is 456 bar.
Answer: 90 bar
